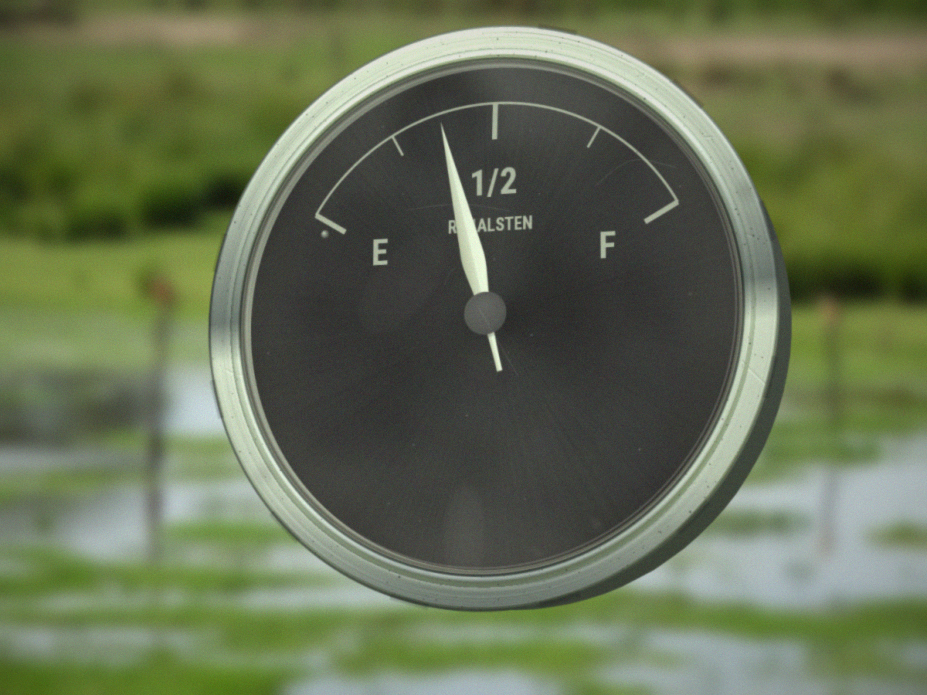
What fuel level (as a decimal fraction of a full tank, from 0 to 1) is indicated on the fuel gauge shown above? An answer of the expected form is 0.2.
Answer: 0.375
